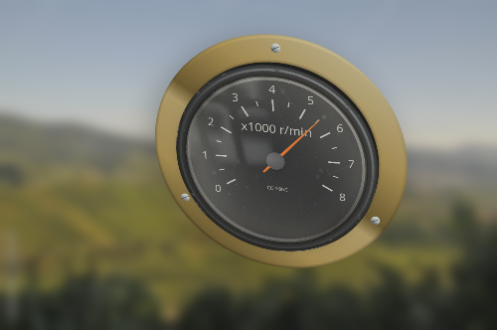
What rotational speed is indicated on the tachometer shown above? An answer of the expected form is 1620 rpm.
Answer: 5500 rpm
